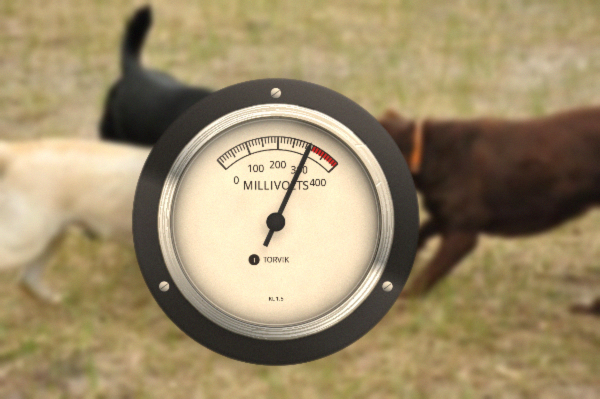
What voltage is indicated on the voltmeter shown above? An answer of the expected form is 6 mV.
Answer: 300 mV
